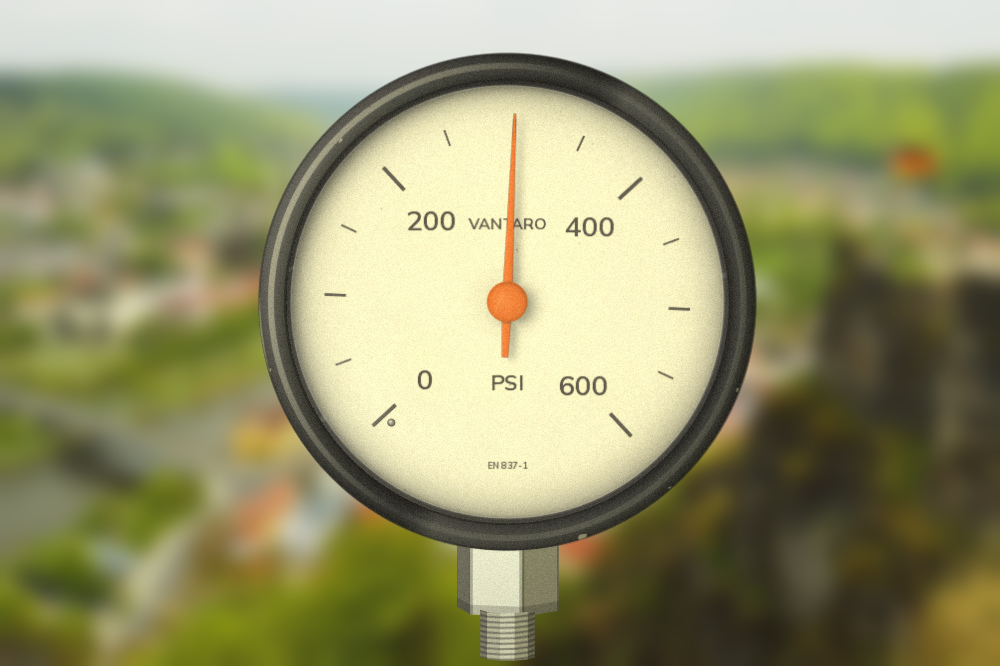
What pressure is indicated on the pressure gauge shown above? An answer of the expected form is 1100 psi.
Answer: 300 psi
